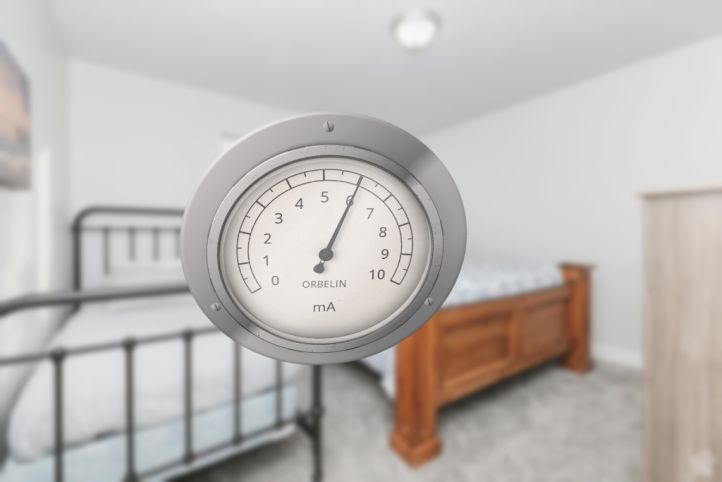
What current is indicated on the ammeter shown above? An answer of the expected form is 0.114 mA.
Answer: 6 mA
